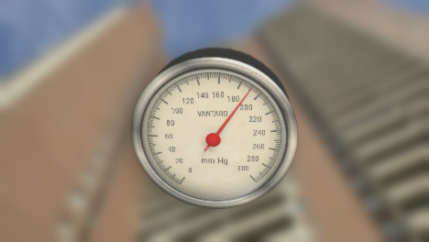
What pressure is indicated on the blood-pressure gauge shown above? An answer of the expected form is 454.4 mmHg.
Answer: 190 mmHg
